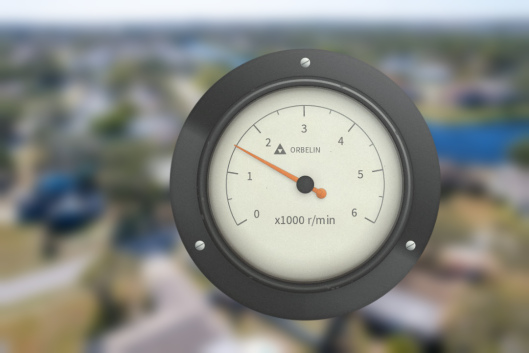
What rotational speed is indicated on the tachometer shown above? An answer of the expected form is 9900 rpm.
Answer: 1500 rpm
